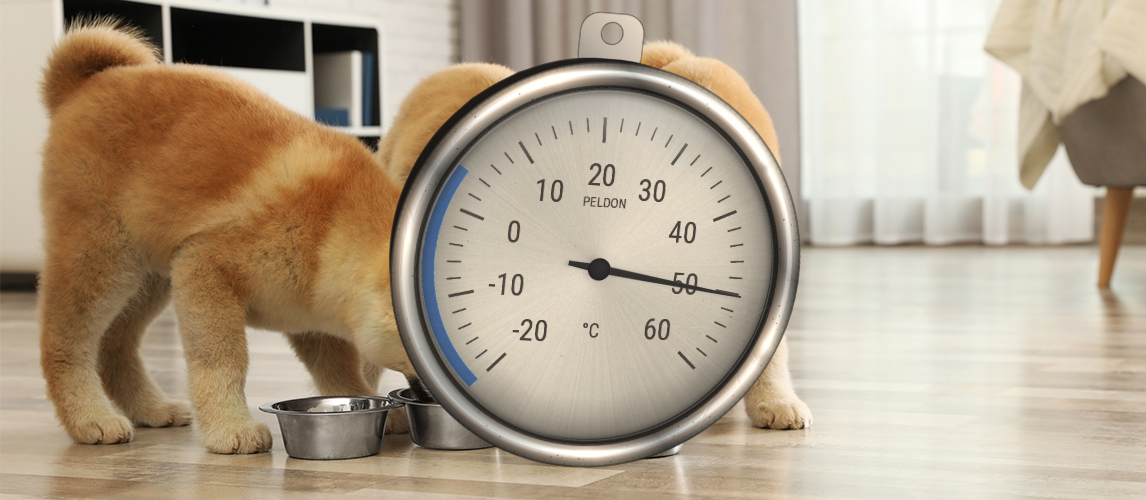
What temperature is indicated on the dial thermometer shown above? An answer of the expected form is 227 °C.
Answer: 50 °C
